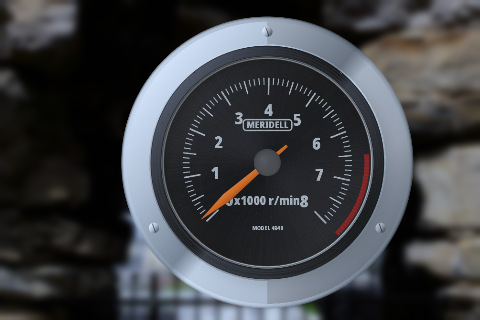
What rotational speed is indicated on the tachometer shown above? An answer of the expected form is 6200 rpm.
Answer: 100 rpm
